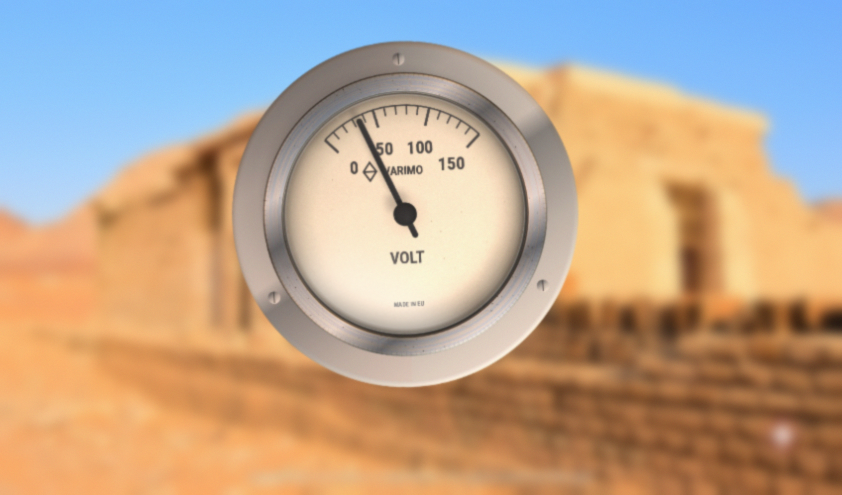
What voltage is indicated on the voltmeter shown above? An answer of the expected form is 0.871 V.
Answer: 35 V
